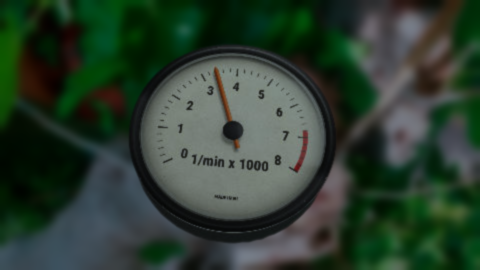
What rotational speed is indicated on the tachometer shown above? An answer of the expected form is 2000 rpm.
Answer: 3400 rpm
